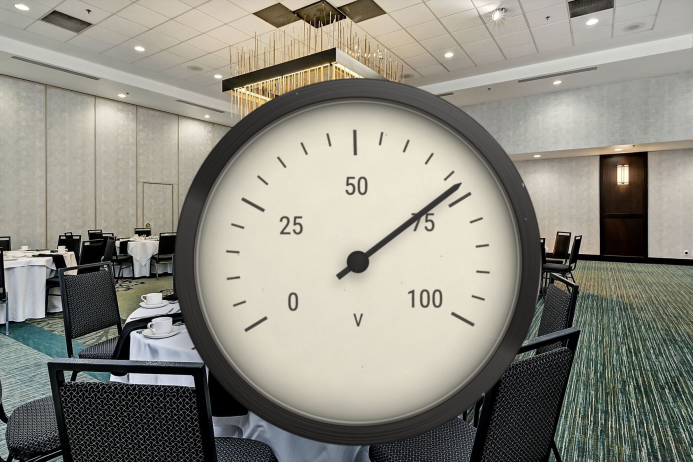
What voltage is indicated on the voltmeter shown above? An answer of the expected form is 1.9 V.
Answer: 72.5 V
